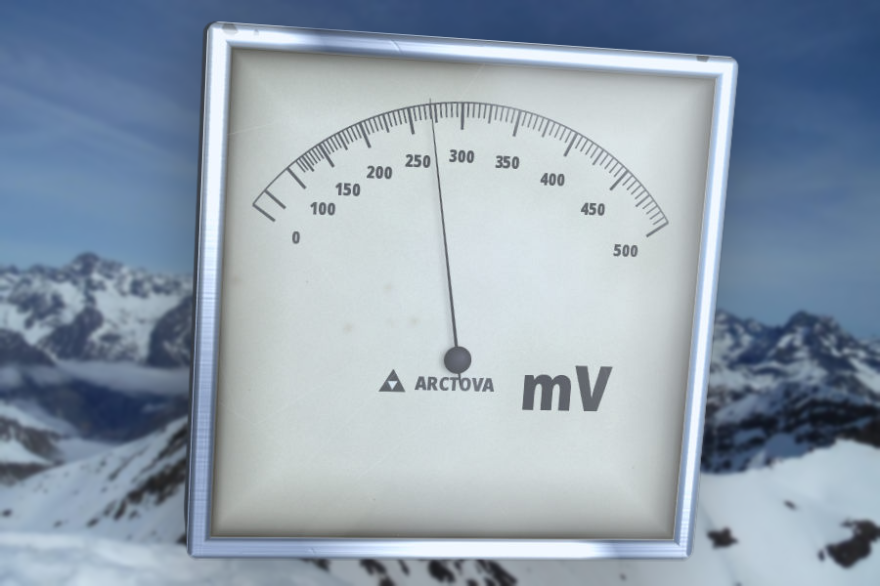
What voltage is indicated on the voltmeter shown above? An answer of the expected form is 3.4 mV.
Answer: 270 mV
